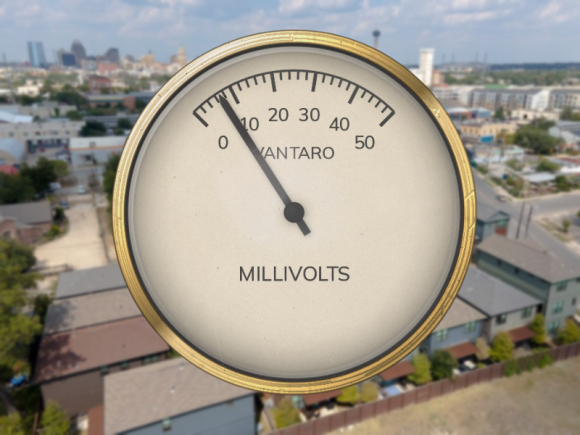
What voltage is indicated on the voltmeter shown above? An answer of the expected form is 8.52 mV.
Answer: 7 mV
